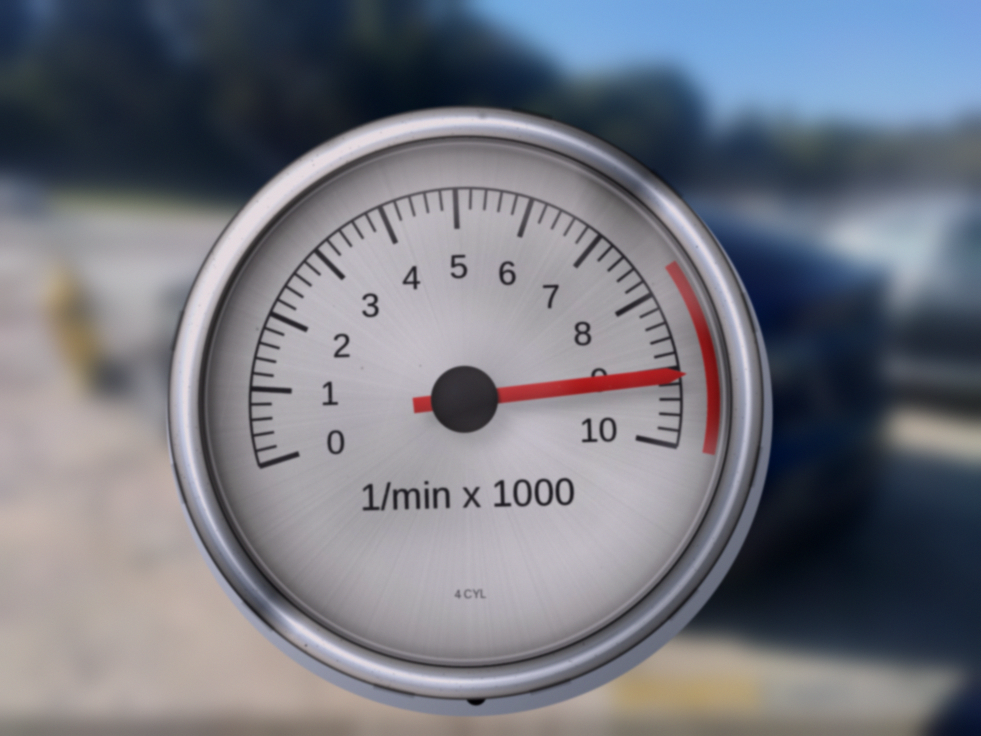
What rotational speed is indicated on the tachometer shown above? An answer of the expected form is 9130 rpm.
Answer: 9100 rpm
